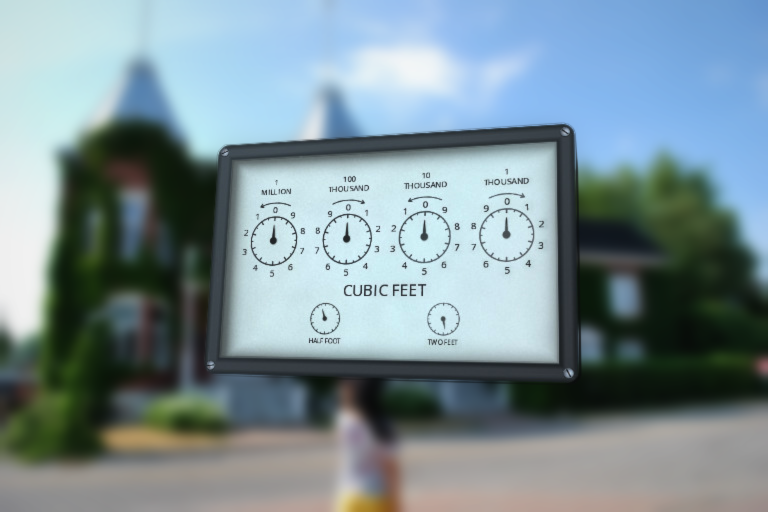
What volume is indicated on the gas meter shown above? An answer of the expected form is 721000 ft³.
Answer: 0 ft³
